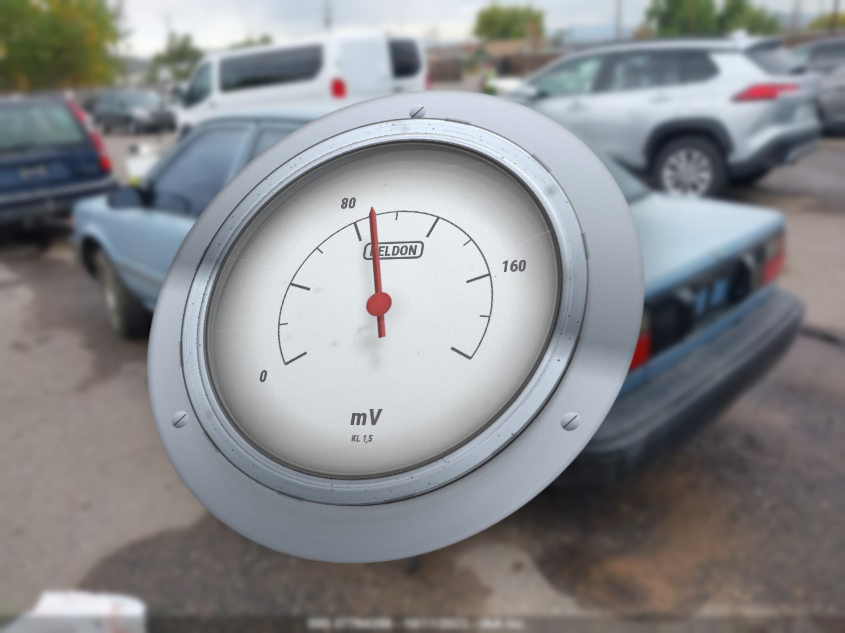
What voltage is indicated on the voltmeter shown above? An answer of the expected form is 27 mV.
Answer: 90 mV
